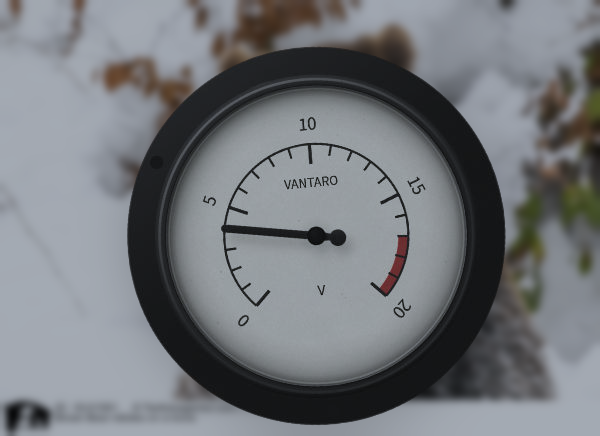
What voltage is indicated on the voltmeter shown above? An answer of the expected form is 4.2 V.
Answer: 4 V
